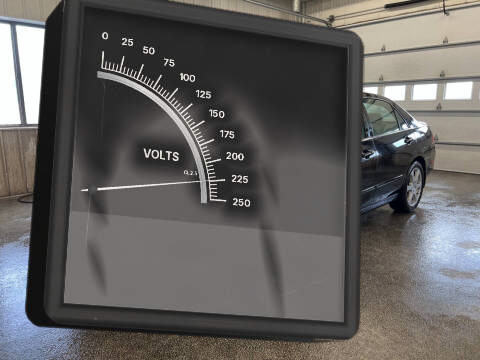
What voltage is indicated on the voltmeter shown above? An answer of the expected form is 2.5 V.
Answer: 225 V
